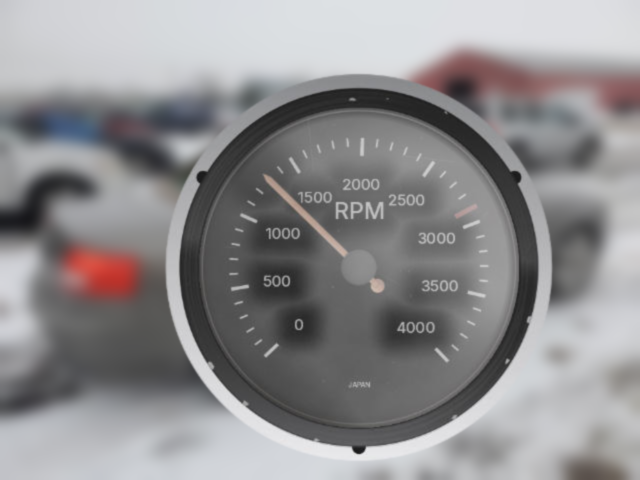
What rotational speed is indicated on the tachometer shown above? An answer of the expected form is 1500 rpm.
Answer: 1300 rpm
